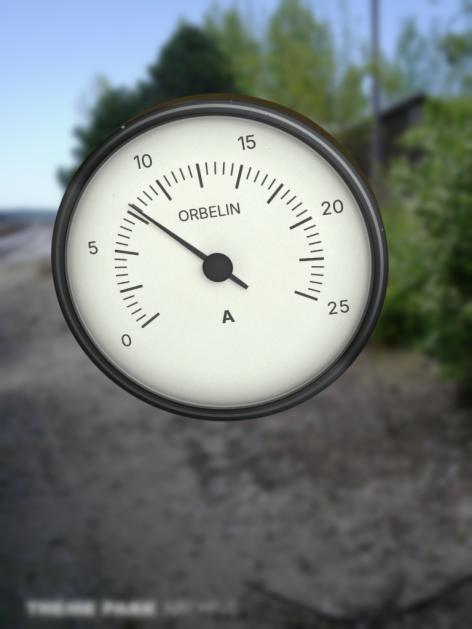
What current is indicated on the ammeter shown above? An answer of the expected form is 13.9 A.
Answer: 8 A
